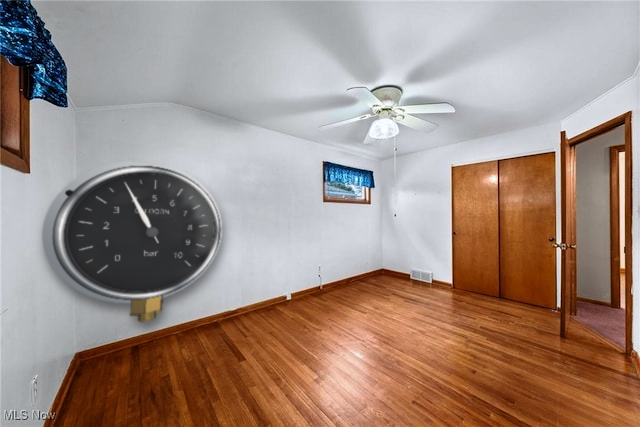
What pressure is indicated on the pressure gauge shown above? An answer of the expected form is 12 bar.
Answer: 4 bar
